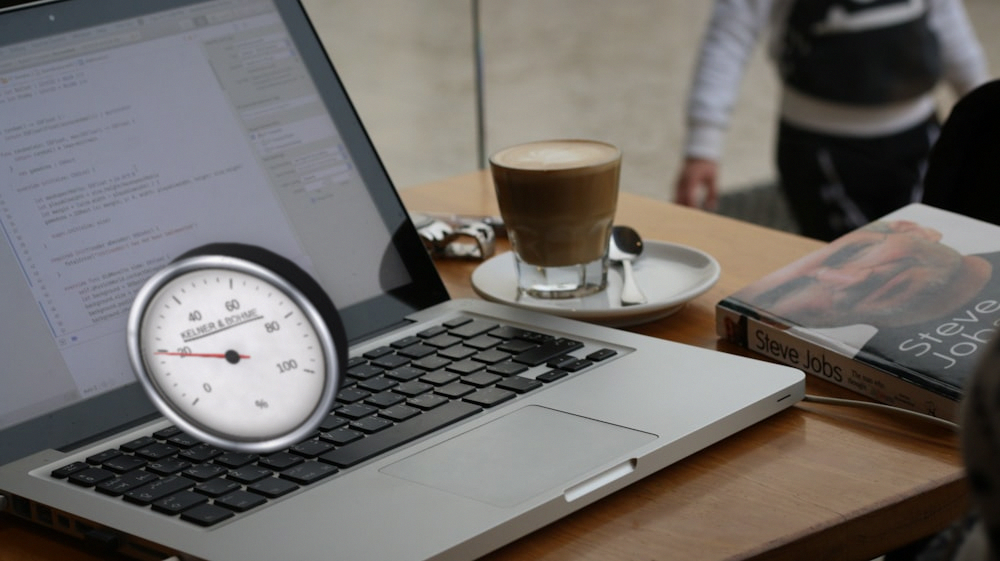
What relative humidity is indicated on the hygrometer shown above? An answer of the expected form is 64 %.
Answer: 20 %
